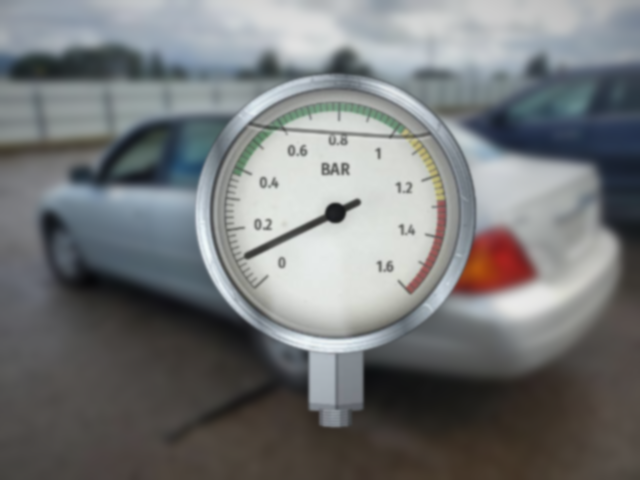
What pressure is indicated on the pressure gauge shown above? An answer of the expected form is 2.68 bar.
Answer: 0.1 bar
